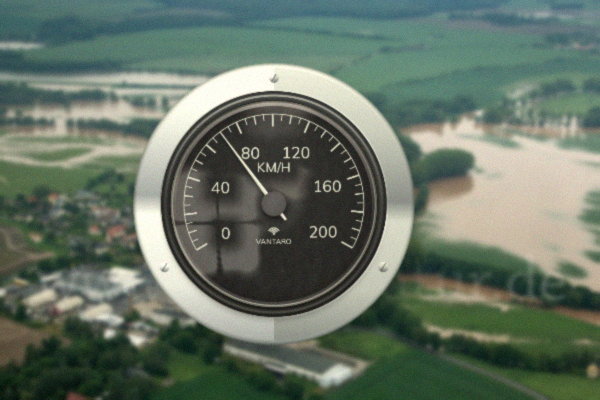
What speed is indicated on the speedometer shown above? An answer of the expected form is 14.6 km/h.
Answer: 70 km/h
